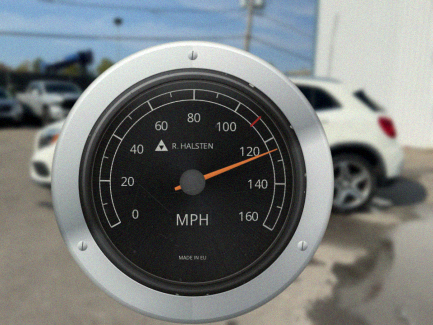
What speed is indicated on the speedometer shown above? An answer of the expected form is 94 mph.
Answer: 125 mph
